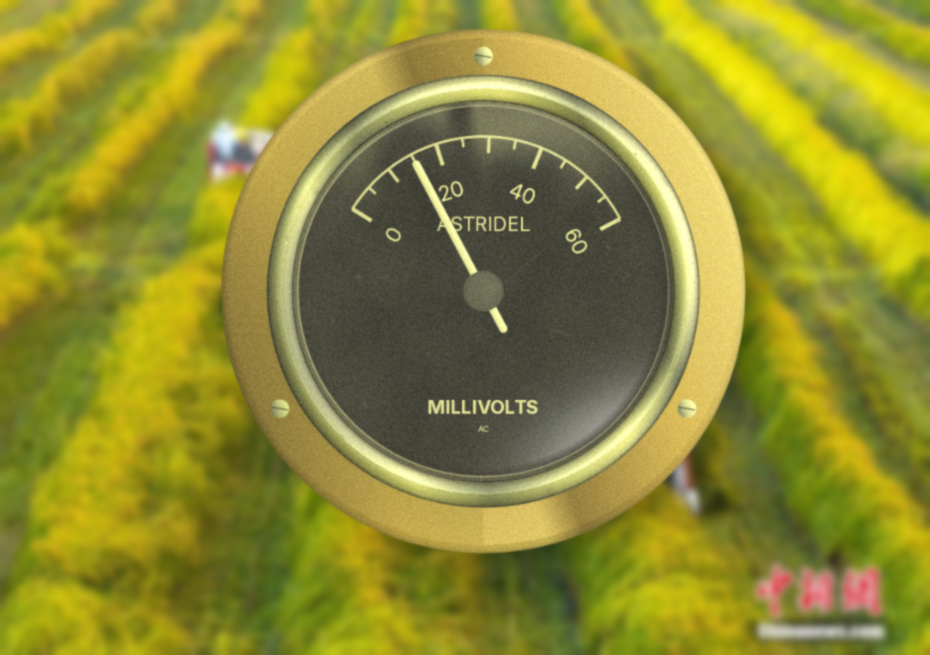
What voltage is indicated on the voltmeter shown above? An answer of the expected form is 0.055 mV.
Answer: 15 mV
